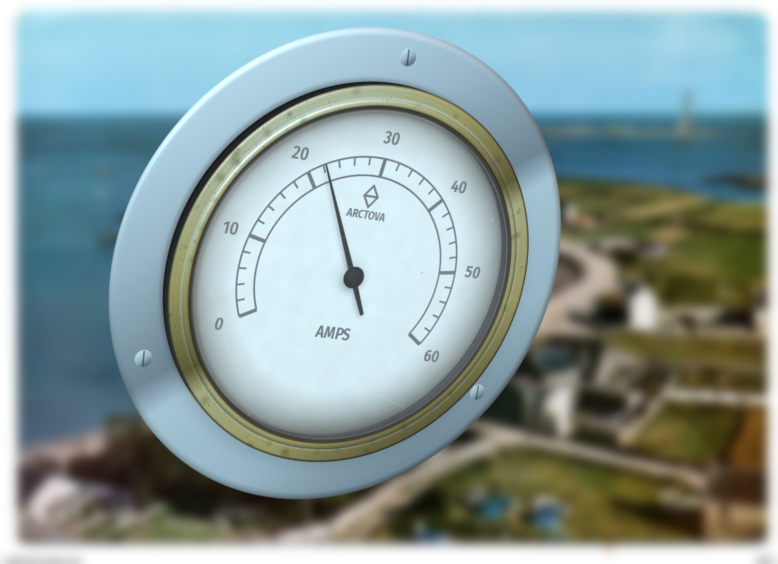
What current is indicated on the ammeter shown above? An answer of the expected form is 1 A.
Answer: 22 A
